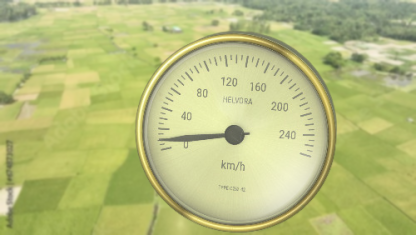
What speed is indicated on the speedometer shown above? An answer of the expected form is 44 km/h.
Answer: 10 km/h
